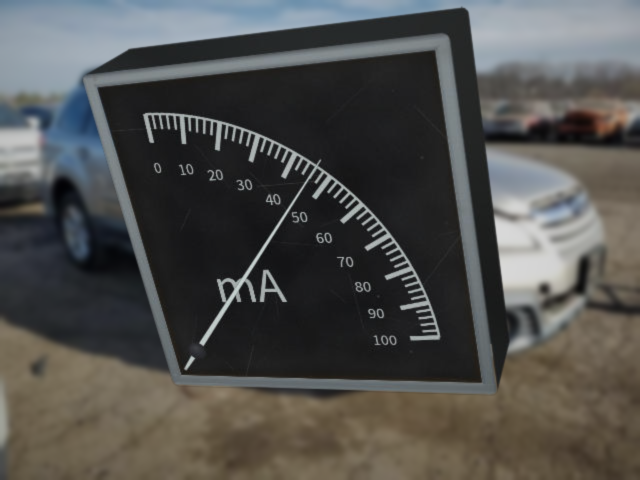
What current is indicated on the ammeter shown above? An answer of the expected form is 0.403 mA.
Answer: 46 mA
